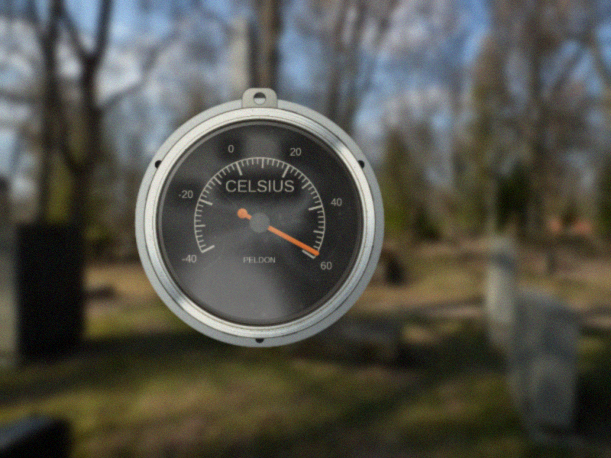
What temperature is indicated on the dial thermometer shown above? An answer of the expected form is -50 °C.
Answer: 58 °C
